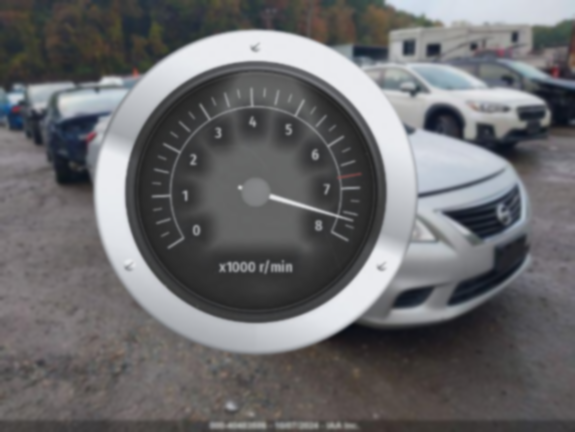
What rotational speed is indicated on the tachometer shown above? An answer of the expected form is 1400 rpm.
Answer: 7625 rpm
